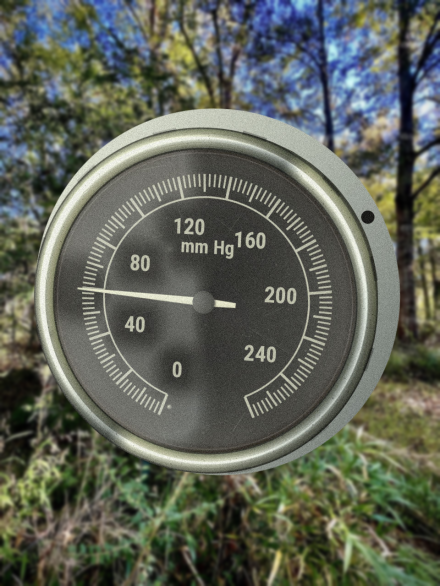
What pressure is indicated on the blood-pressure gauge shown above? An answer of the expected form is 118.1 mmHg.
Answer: 60 mmHg
